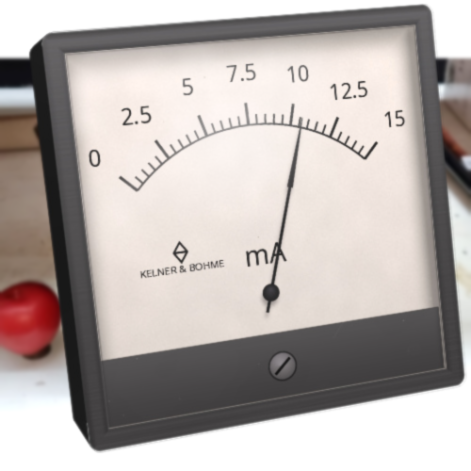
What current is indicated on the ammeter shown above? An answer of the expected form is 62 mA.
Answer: 10.5 mA
